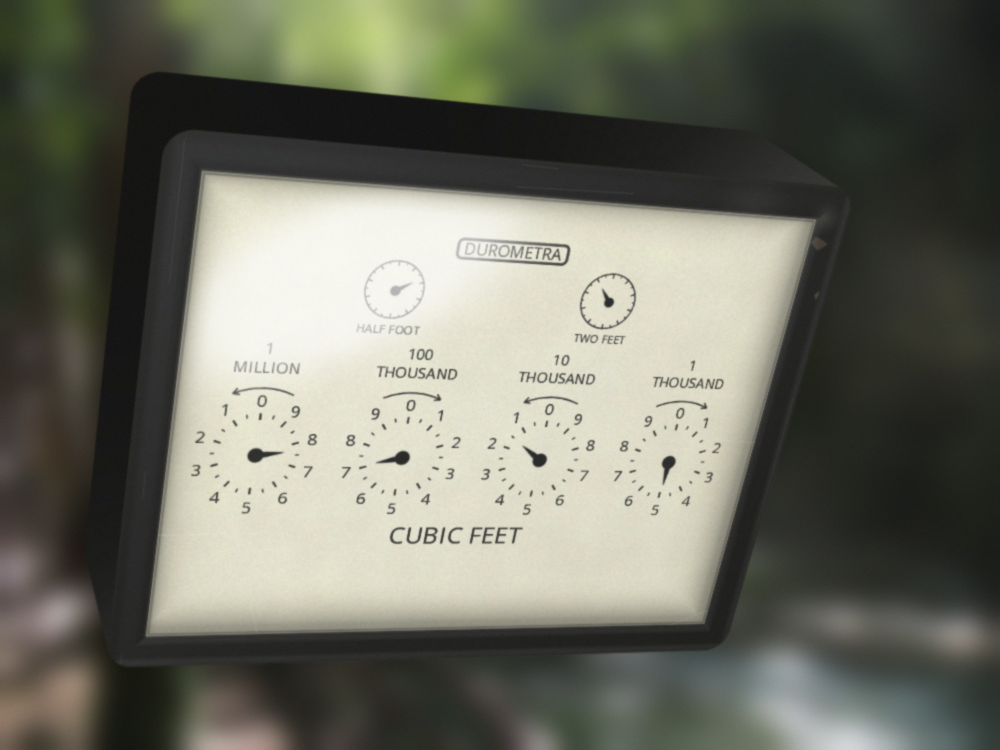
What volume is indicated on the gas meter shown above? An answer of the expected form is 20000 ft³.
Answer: 771500 ft³
